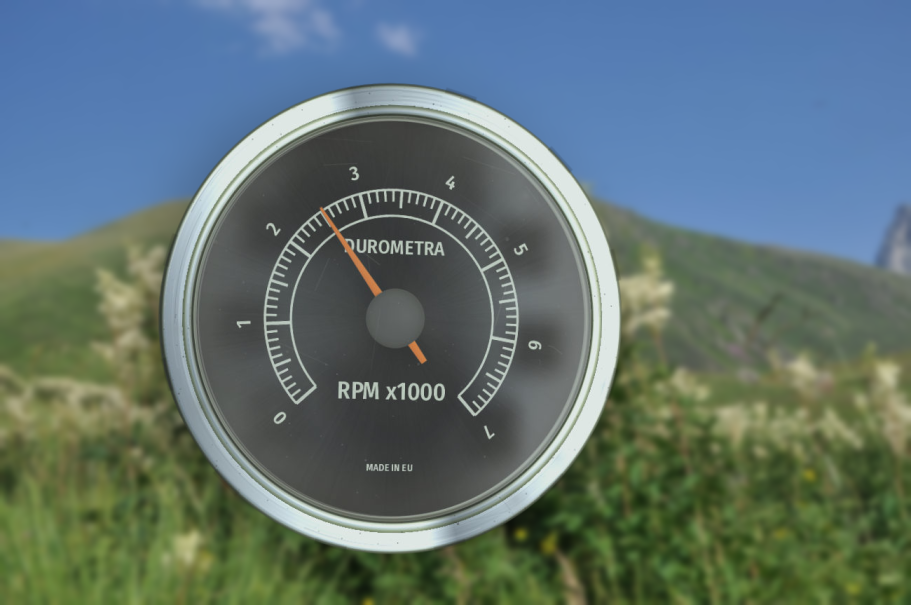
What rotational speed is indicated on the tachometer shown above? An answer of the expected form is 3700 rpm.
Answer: 2500 rpm
